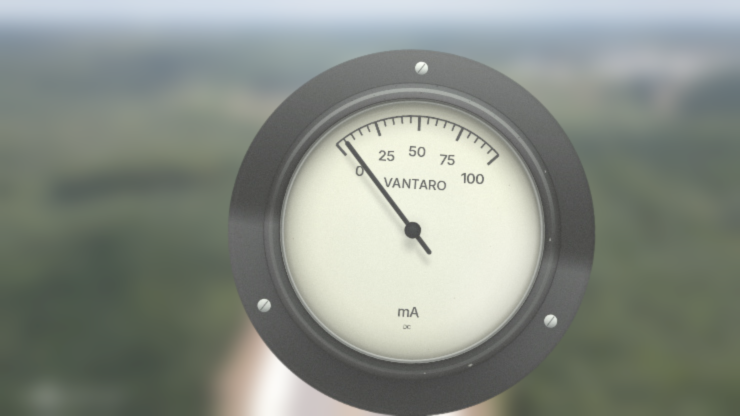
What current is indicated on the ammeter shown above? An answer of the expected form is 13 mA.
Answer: 5 mA
